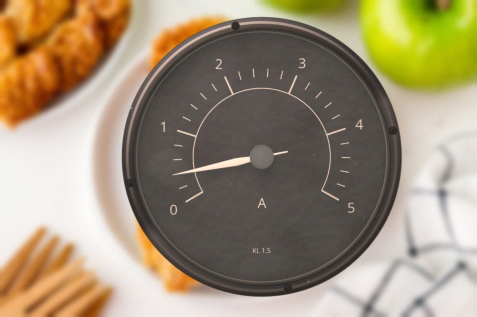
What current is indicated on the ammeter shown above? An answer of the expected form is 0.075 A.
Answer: 0.4 A
